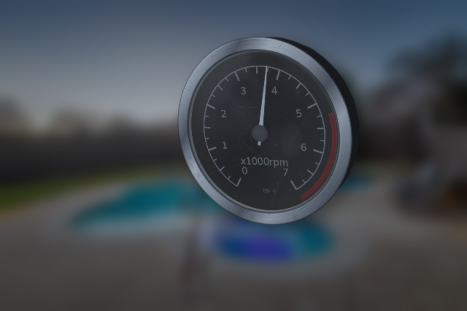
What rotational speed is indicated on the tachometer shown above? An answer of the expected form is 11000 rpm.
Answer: 3750 rpm
